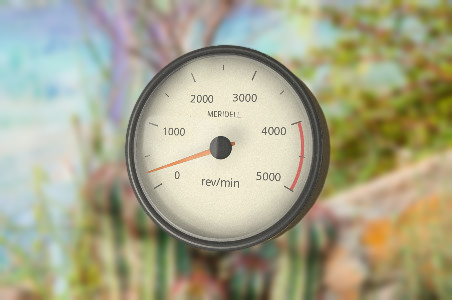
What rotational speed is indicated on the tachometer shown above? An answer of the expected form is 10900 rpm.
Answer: 250 rpm
